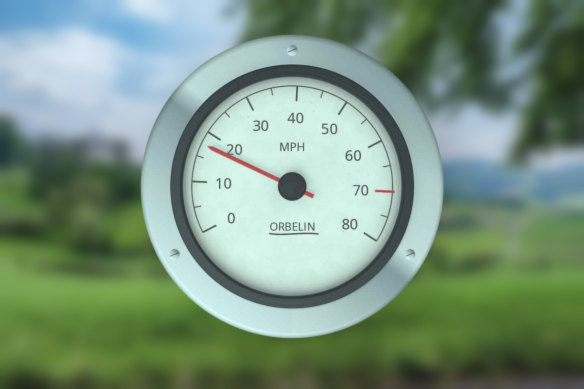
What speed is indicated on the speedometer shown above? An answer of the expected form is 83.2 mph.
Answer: 17.5 mph
